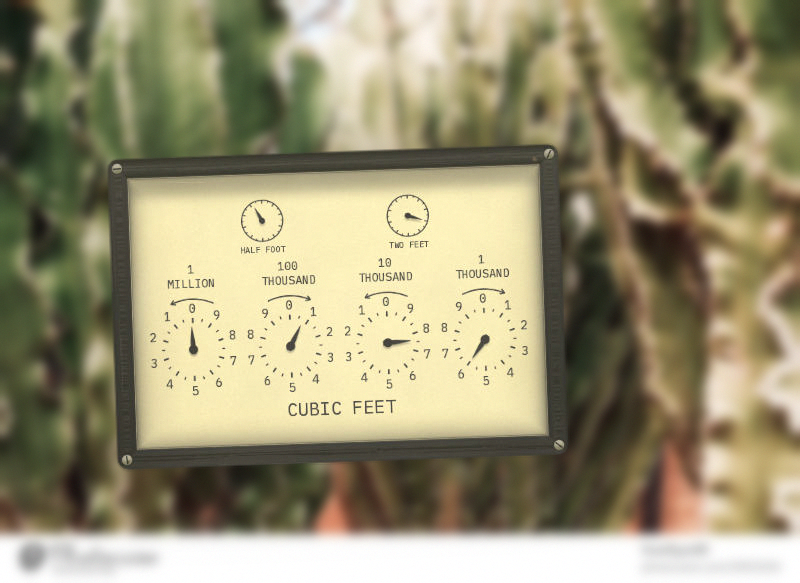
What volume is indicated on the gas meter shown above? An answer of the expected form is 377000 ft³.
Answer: 7600 ft³
